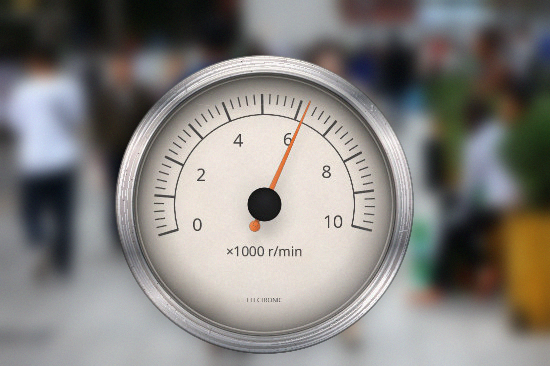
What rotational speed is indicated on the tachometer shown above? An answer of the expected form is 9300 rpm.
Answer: 6200 rpm
